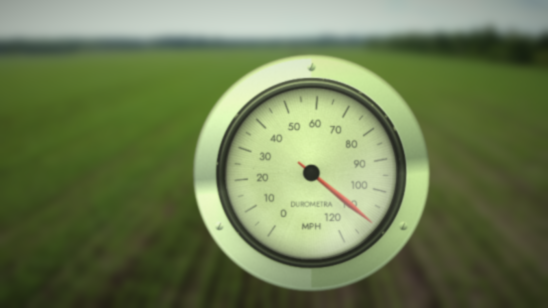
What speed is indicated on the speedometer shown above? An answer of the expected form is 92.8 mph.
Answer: 110 mph
